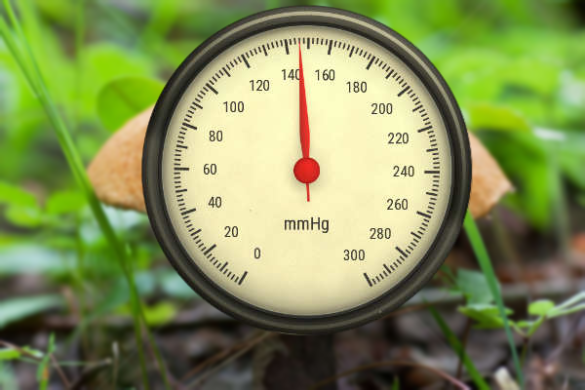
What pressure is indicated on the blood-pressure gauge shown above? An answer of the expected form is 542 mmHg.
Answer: 146 mmHg
